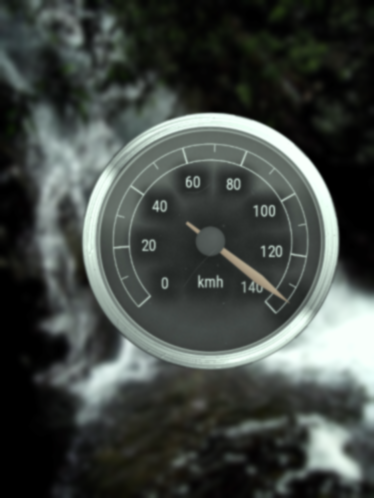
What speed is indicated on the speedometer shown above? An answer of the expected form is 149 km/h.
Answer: 135 km/h
